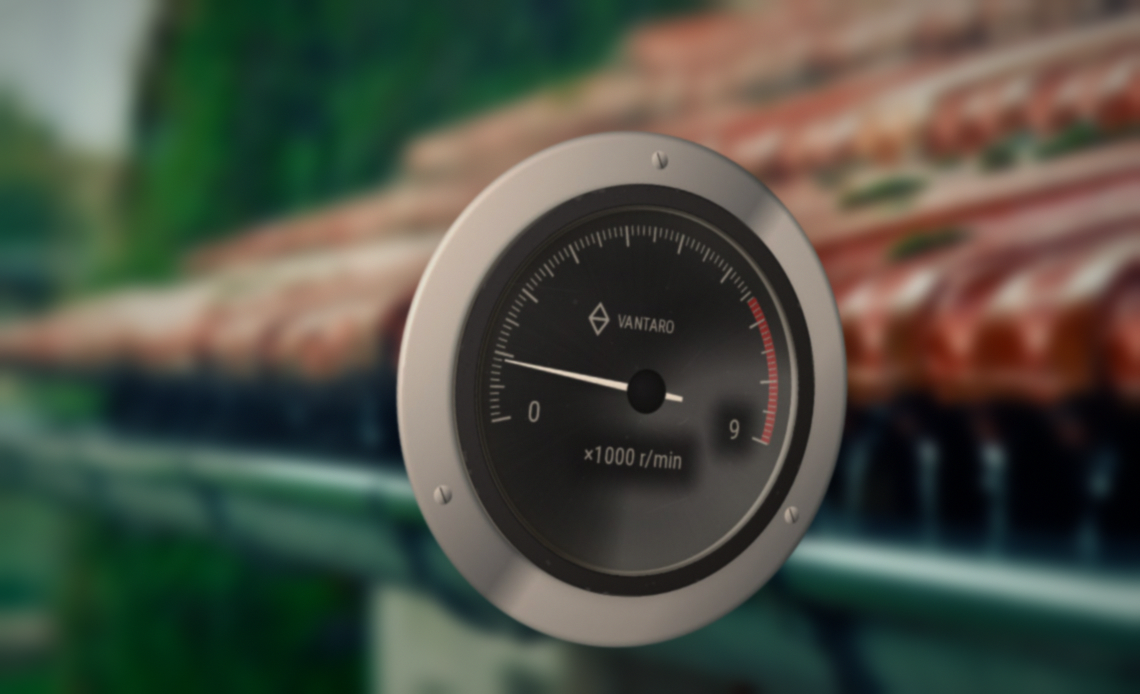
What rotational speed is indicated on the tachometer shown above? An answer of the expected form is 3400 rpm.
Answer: 900 rpm
